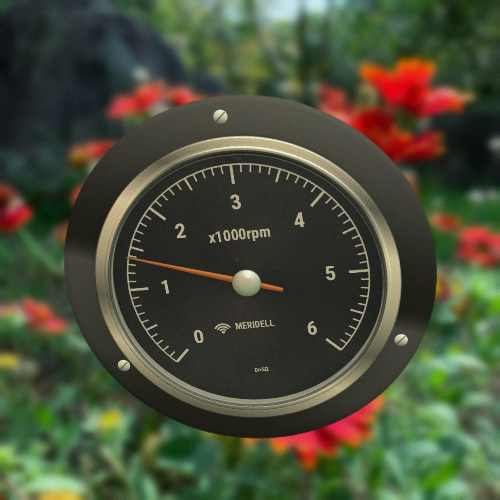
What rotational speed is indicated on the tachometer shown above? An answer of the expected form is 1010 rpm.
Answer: 1400 rpm
